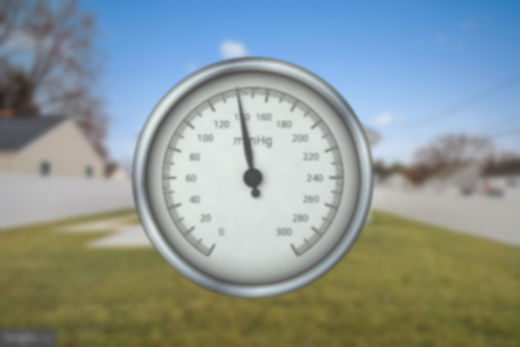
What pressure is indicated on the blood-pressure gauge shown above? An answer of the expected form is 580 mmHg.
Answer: 140 mmHg
